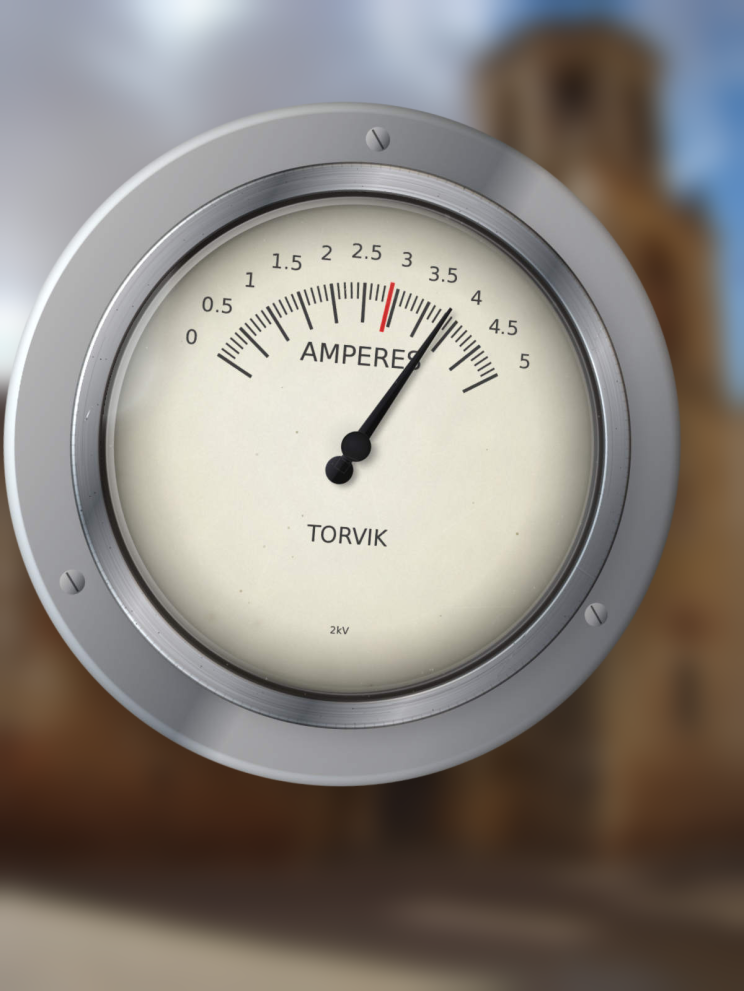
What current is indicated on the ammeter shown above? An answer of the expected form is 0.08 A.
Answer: 3.8 A
